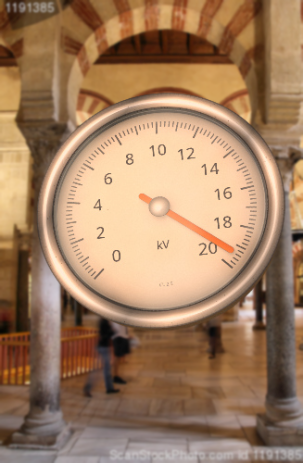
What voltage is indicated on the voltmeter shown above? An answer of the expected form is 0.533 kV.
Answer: 19.4 kV
